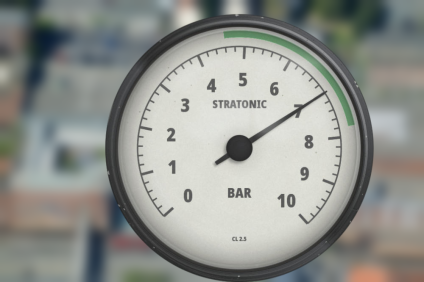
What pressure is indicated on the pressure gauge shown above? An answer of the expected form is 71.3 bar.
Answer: 7 bar
